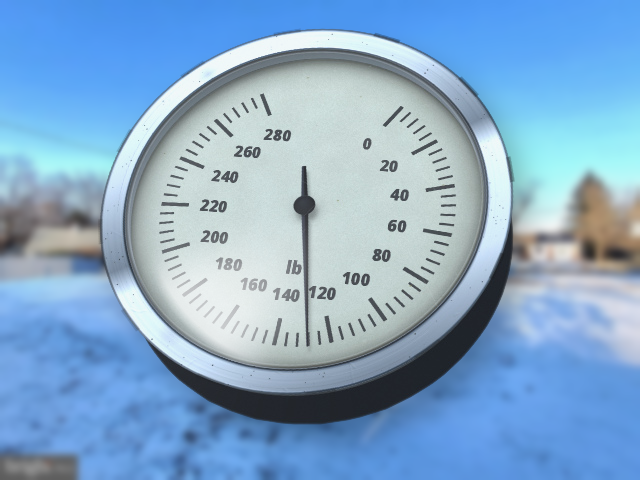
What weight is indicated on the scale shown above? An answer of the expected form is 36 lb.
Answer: 128 lb
